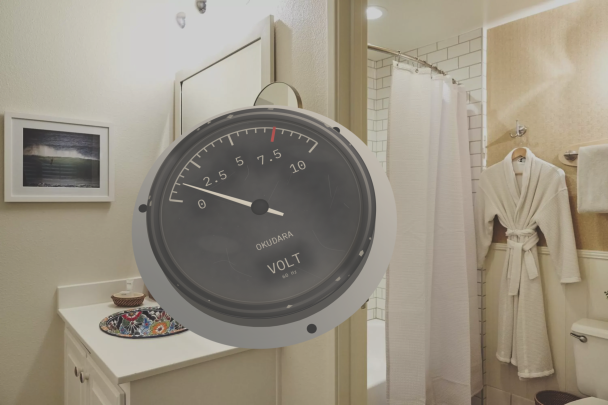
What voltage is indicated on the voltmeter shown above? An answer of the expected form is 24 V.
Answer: 1 V
